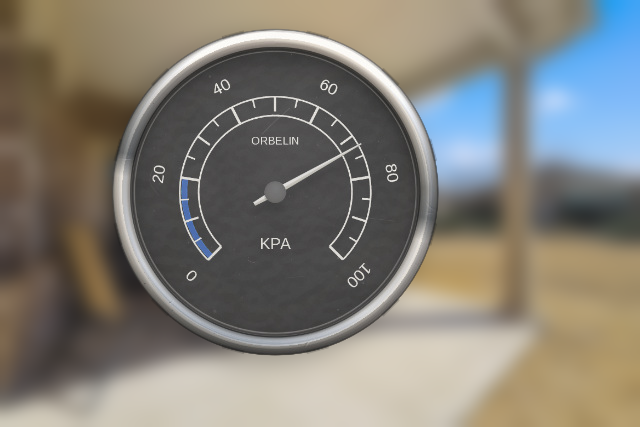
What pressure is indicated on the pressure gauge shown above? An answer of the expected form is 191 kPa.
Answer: 72.5 kPa
